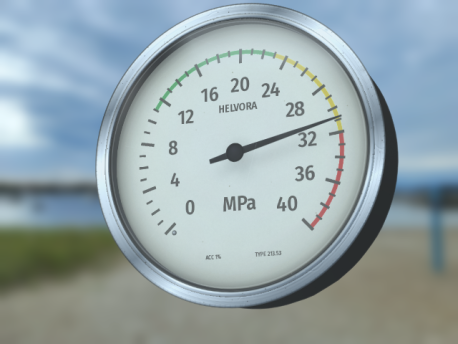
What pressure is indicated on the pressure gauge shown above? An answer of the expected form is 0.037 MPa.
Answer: 31 MPa
